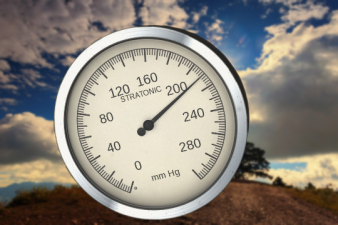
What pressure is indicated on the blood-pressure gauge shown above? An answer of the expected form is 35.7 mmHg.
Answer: 210 mmHg
